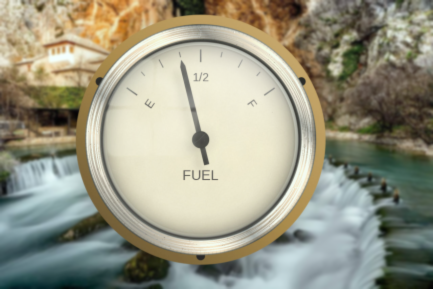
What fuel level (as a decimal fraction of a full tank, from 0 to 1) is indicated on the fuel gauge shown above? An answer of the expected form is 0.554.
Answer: 0.375
